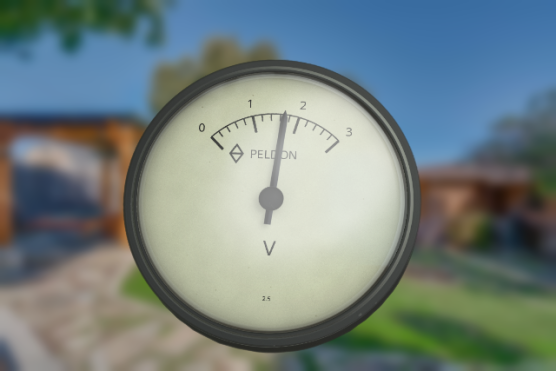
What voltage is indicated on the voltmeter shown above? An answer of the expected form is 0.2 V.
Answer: 1.7 V
